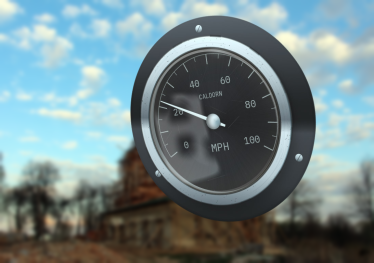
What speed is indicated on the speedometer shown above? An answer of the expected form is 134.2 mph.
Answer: 22.5 mph
